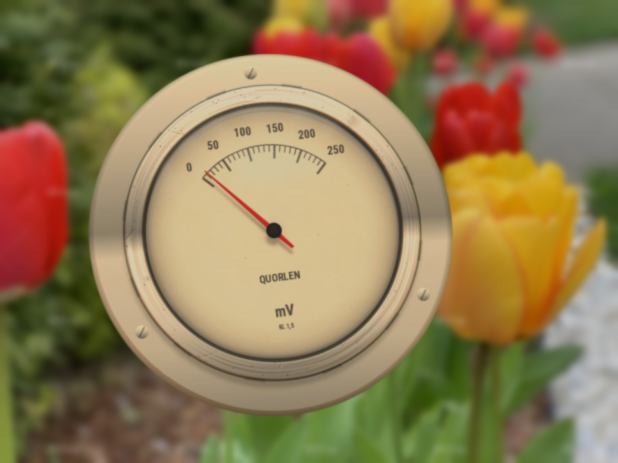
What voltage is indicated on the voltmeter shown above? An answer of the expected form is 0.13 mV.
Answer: 10 mV
